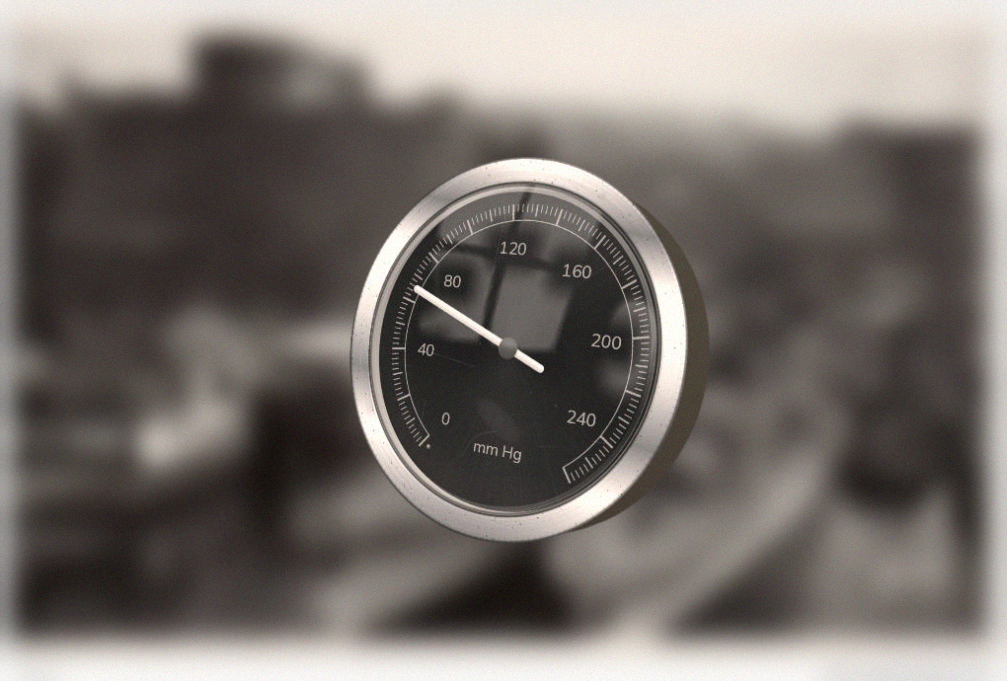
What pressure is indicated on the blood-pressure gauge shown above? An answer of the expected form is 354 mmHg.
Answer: 66 mmHg
